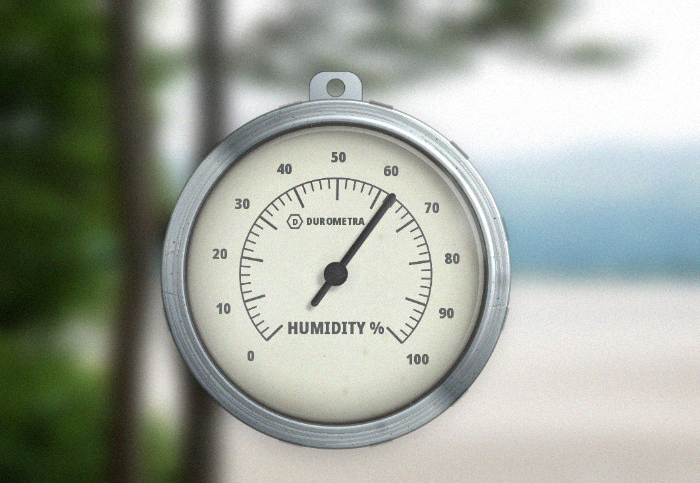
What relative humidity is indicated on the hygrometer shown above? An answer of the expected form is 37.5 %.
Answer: 63 %
